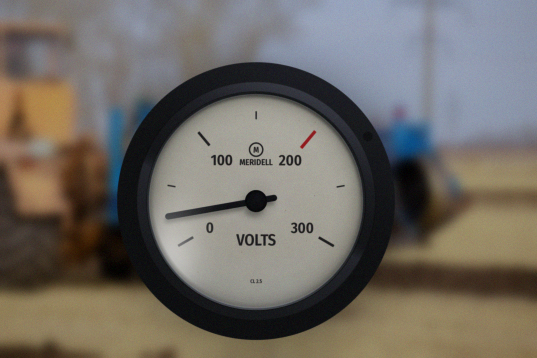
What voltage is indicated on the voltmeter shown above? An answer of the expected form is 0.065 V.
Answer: 25 V
